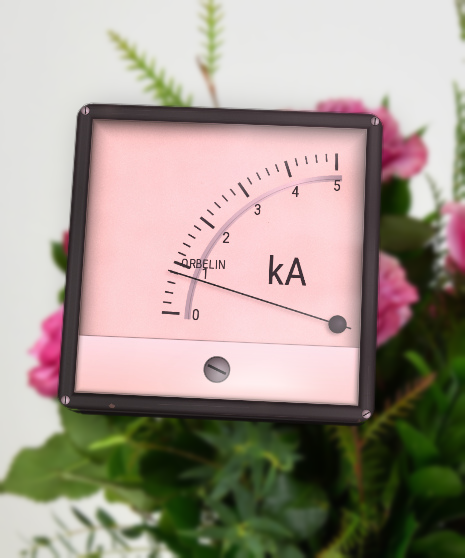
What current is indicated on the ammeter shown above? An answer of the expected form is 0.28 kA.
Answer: 0.8 kA
